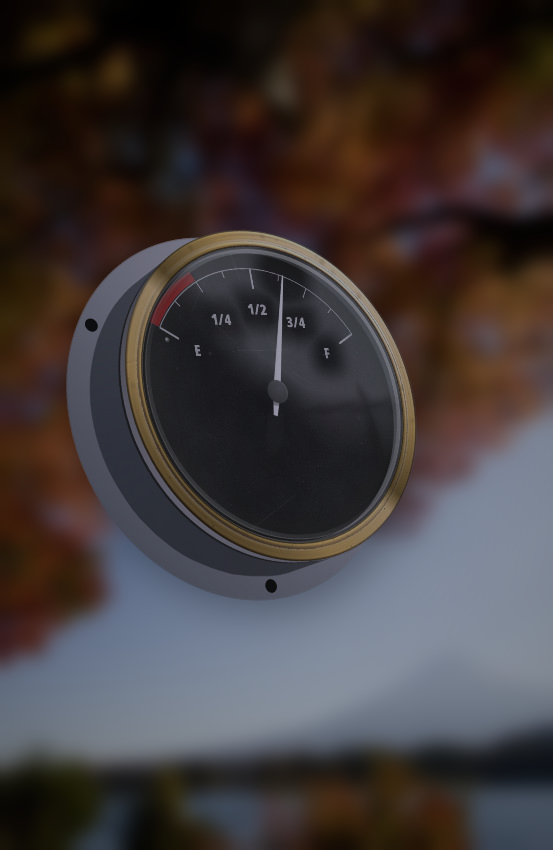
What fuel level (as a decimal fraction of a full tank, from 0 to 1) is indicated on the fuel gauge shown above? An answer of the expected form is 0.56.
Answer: 0.625
